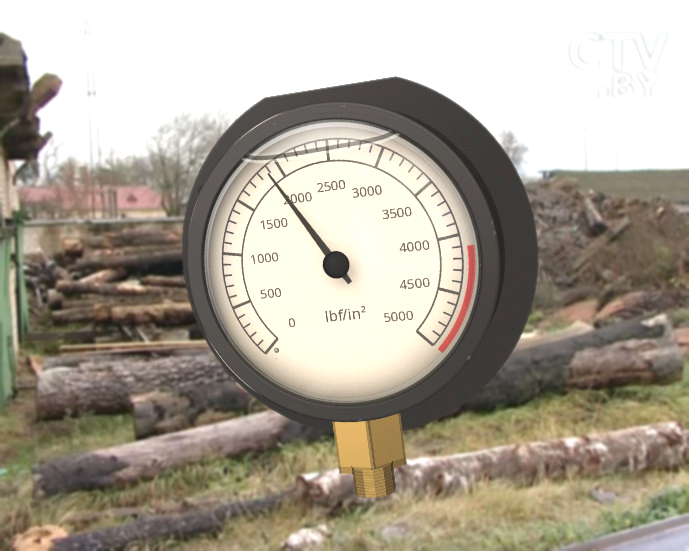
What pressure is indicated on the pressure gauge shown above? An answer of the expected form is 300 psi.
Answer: 1900 psi
